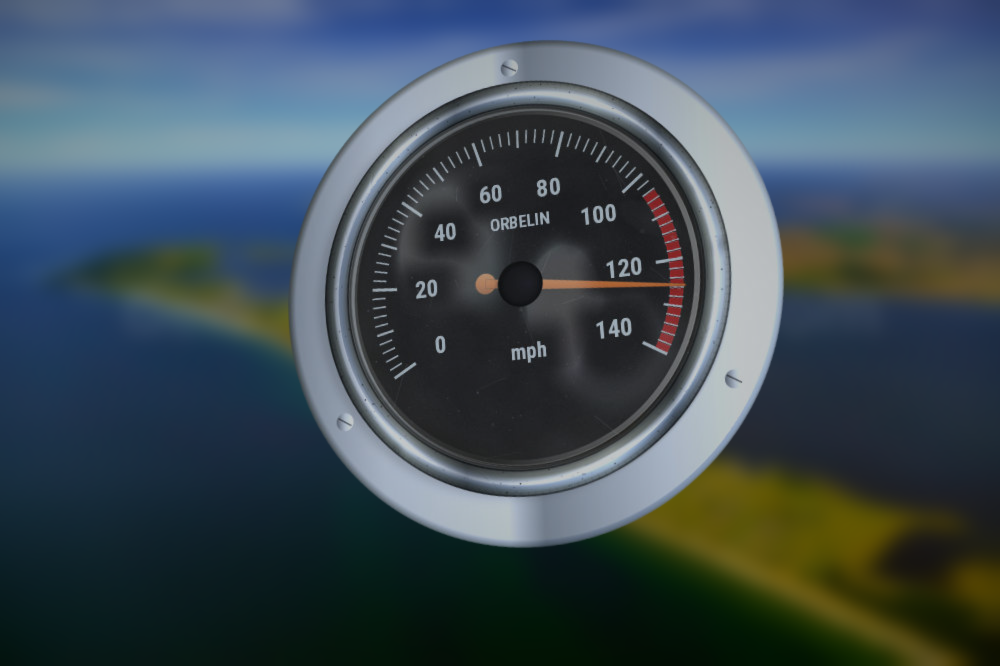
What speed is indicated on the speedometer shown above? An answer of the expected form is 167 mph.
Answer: 126 mph
